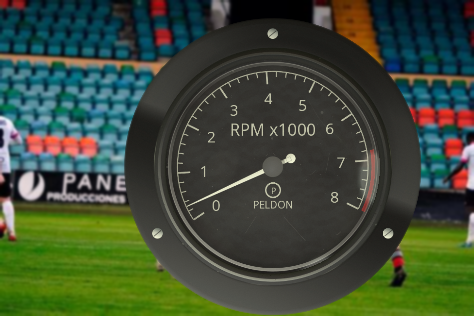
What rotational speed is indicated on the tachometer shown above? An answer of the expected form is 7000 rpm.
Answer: 300 rpm
